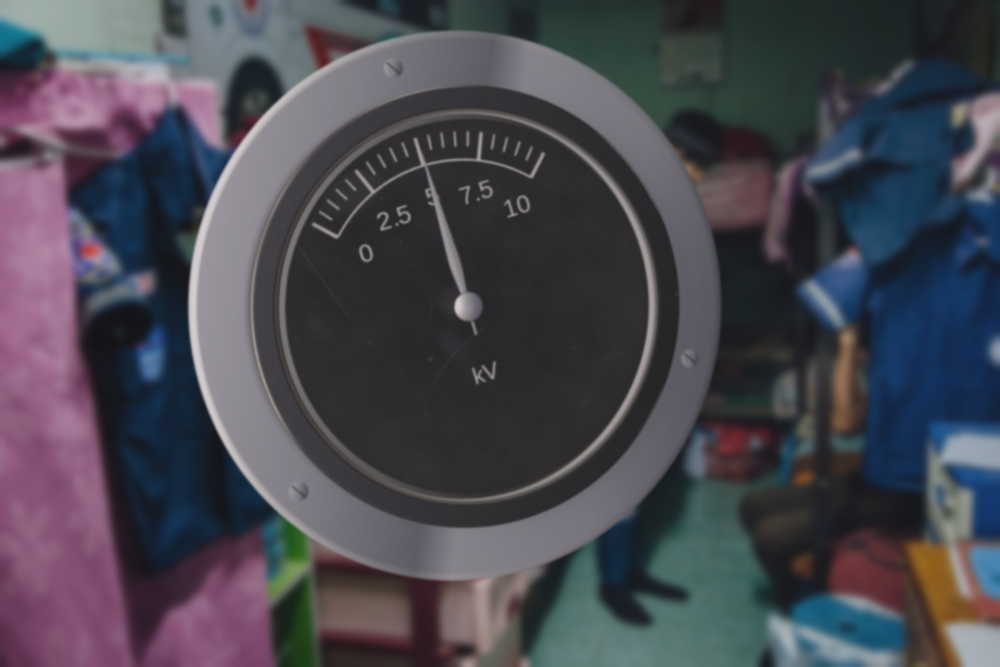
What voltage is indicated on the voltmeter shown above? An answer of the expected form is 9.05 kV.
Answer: 5 kV
